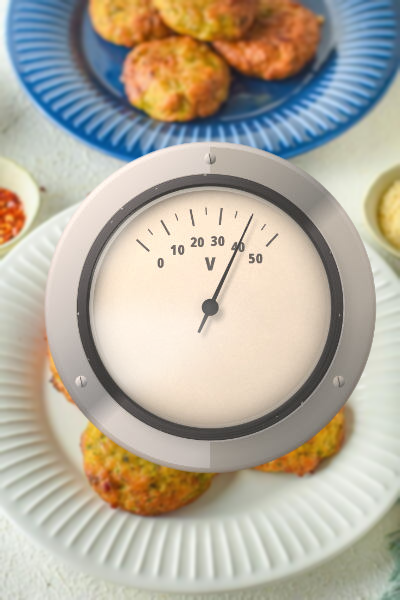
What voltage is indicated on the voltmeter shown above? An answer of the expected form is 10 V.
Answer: 40 V
